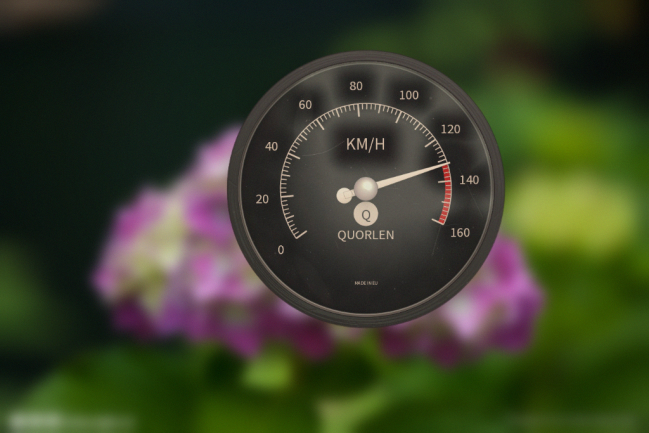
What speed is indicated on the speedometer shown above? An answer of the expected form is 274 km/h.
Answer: 132 km/h
